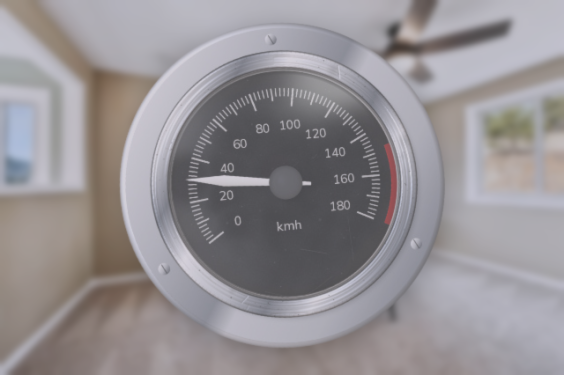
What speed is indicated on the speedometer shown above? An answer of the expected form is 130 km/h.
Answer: 30 km/h
